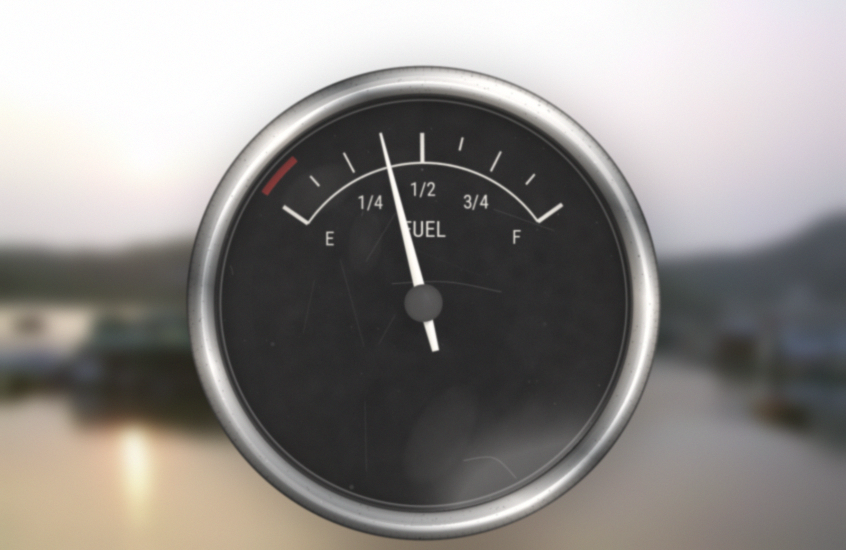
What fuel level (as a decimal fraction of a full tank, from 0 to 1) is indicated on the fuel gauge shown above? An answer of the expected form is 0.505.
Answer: 0.375
